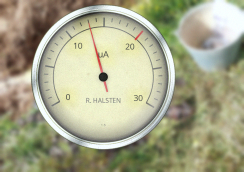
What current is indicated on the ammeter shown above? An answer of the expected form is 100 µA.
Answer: 13 µA
